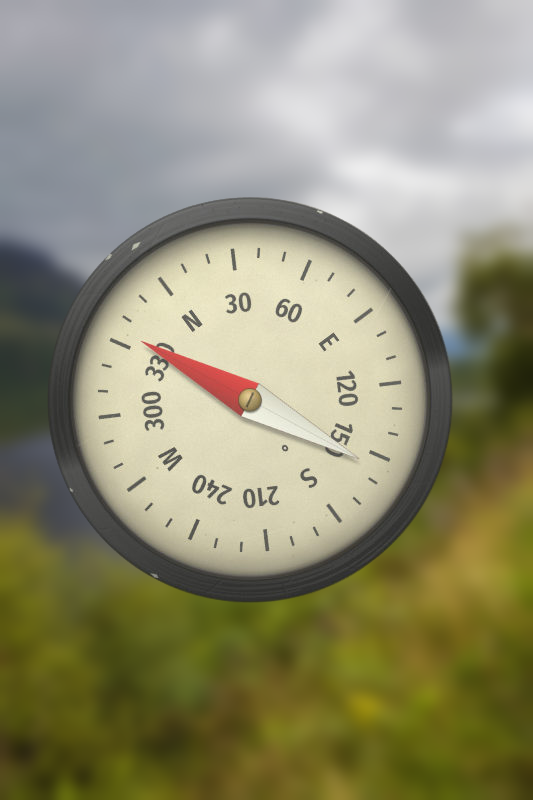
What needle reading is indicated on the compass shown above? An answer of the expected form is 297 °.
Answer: 335 °
